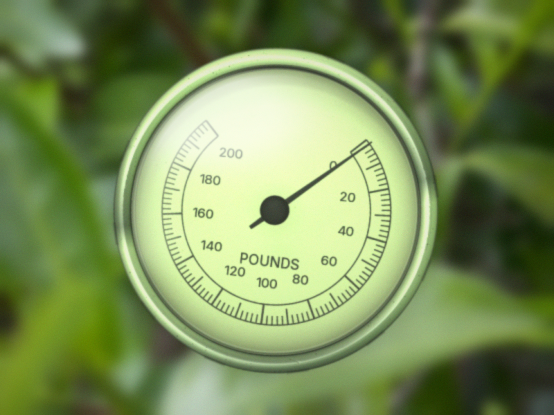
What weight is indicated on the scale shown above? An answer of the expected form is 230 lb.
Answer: 2 lb
